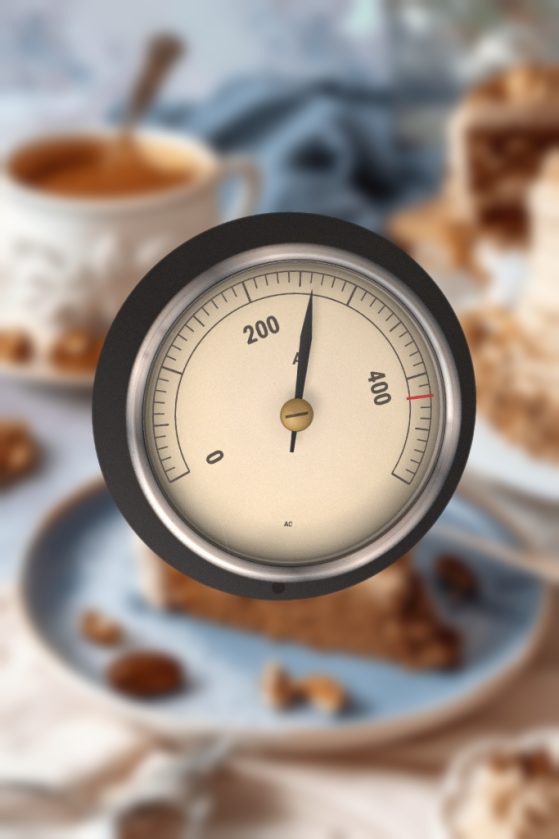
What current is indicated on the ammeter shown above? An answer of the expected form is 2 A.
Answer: 260 A
